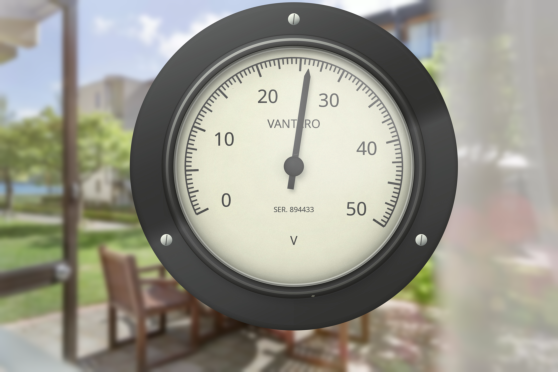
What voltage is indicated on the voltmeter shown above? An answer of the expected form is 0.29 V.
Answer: 26 V
